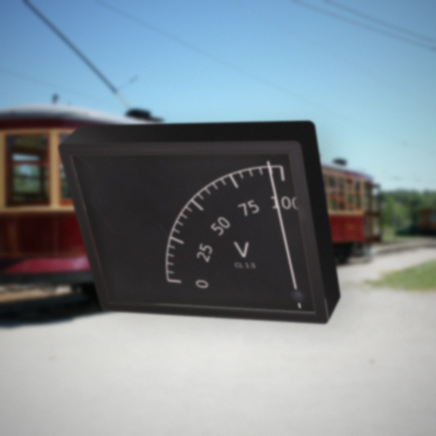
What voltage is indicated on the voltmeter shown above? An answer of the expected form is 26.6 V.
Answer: 95 V
